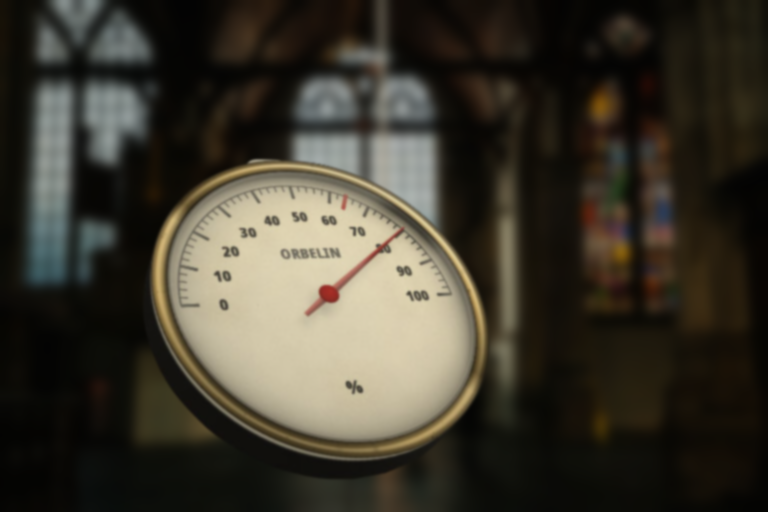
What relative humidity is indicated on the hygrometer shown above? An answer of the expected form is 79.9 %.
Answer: 80 %
